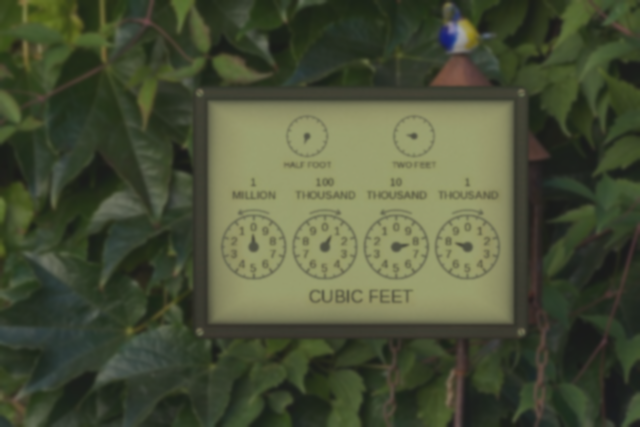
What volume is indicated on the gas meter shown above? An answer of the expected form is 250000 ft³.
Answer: 7800 ft³
